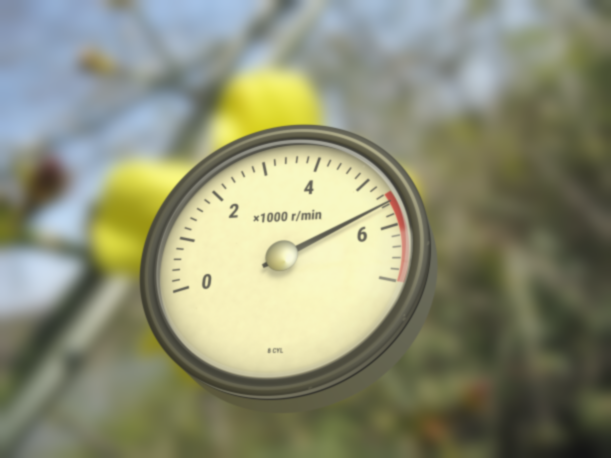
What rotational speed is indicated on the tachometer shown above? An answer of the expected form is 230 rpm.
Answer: 5600 rpm
